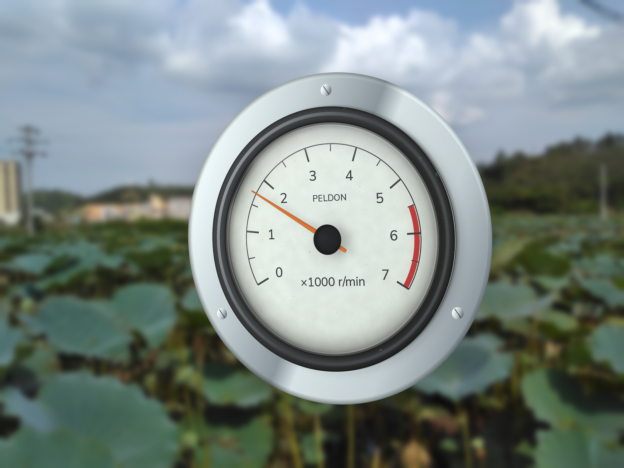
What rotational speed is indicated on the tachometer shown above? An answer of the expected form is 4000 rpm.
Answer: 1750 rpm
